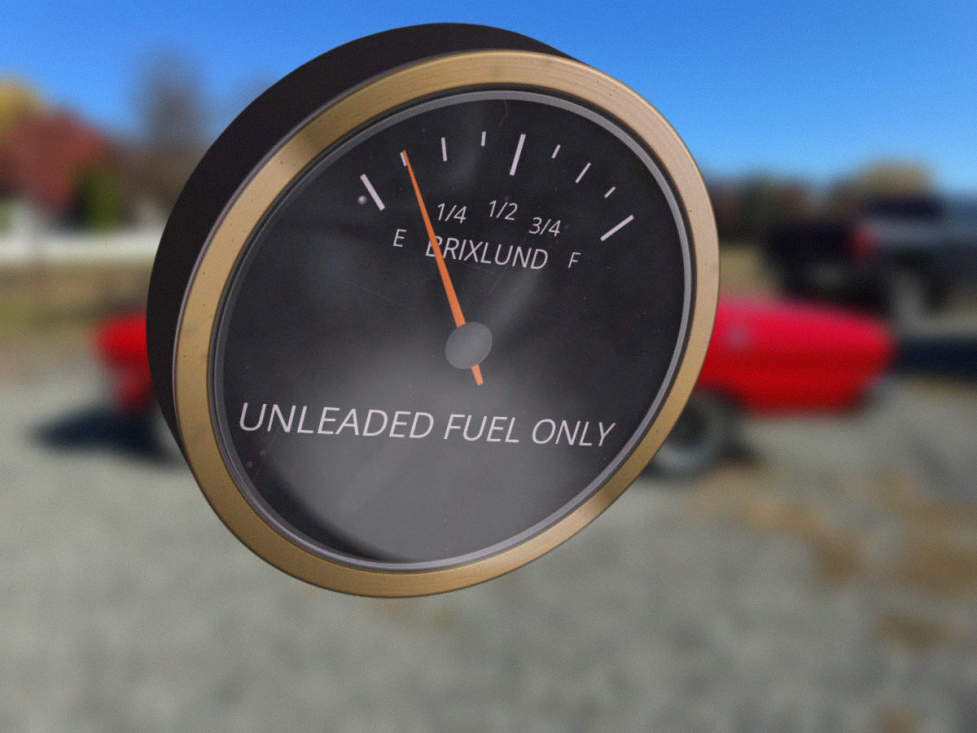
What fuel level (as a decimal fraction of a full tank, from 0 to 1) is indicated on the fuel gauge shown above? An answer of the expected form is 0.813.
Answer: 0.125
